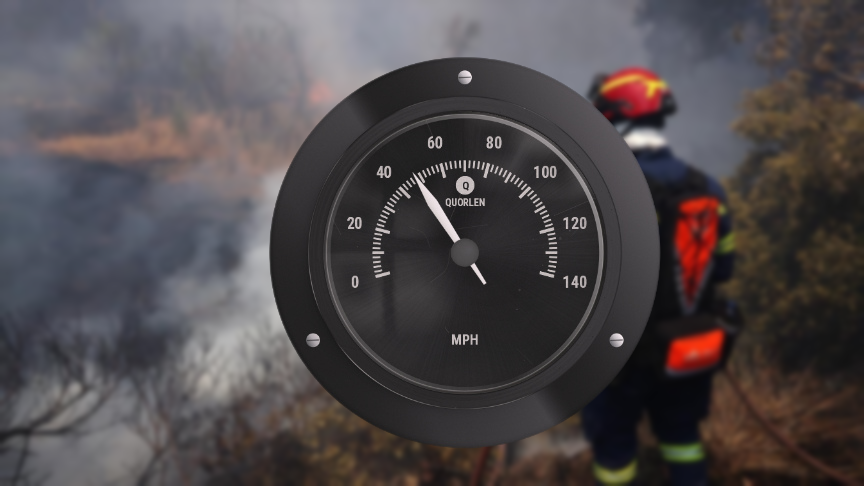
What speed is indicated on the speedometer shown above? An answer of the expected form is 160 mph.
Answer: 48 mph
